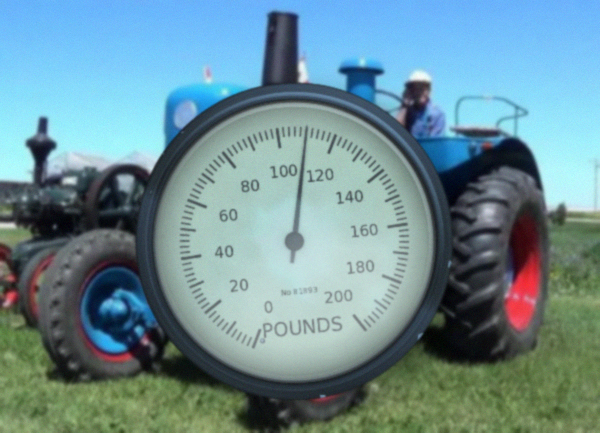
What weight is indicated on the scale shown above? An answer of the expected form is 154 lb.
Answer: 110 lb
